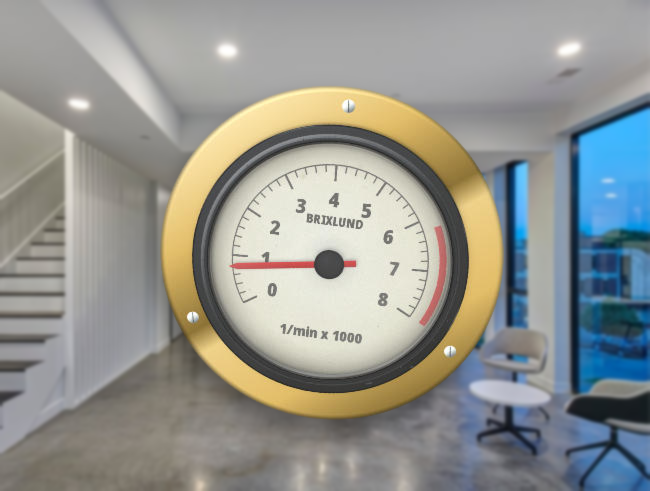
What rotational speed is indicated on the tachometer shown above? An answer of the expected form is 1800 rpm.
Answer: 800 rpm
